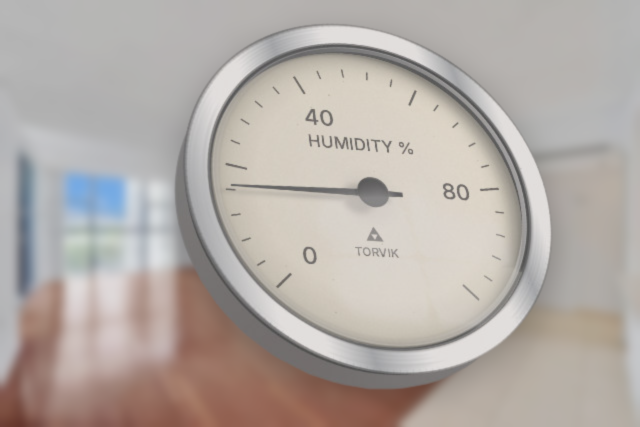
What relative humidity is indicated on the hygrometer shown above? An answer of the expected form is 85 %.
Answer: 16 %
